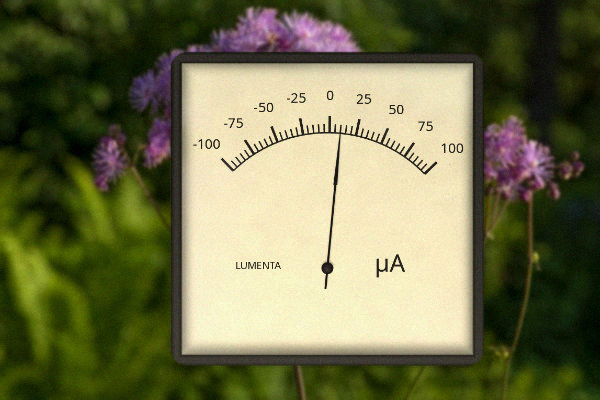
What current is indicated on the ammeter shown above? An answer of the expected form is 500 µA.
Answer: 10 µA
